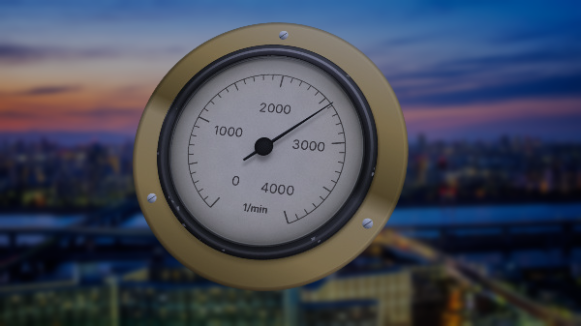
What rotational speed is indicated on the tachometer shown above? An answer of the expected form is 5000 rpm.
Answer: 2600 rpm
